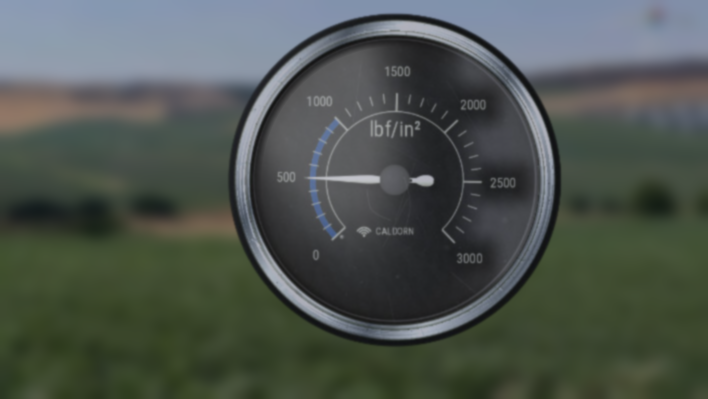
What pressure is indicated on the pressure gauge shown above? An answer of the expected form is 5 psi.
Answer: 500 psi
